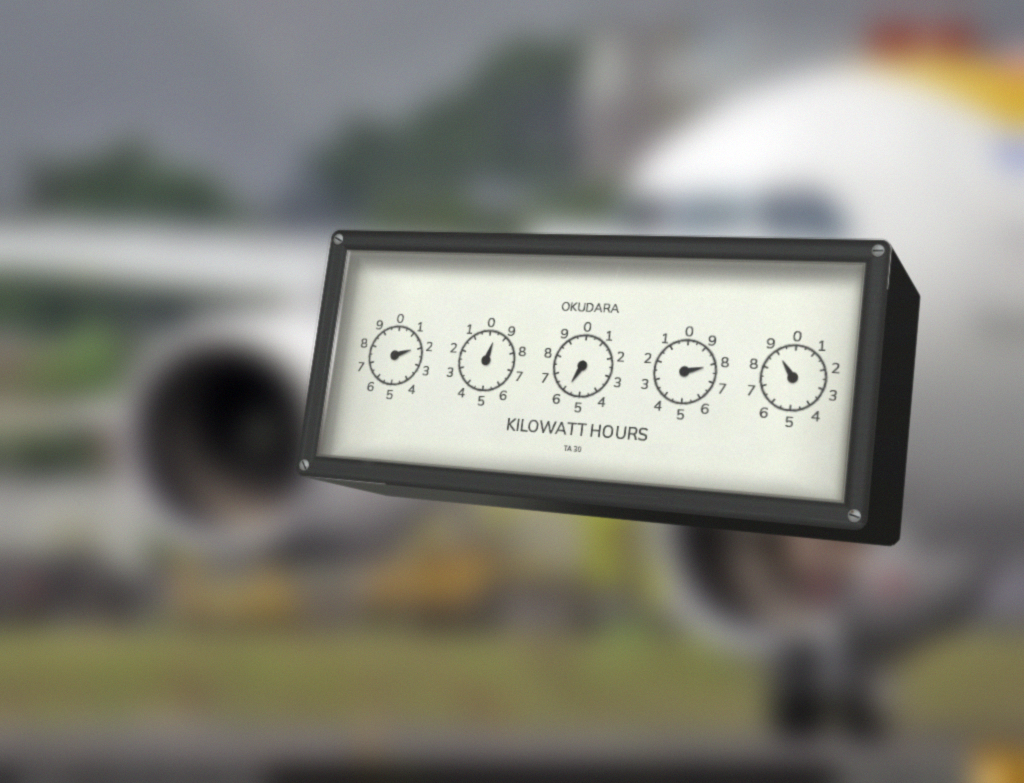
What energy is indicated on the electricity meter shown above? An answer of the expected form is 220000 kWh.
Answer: 19579 kWh
